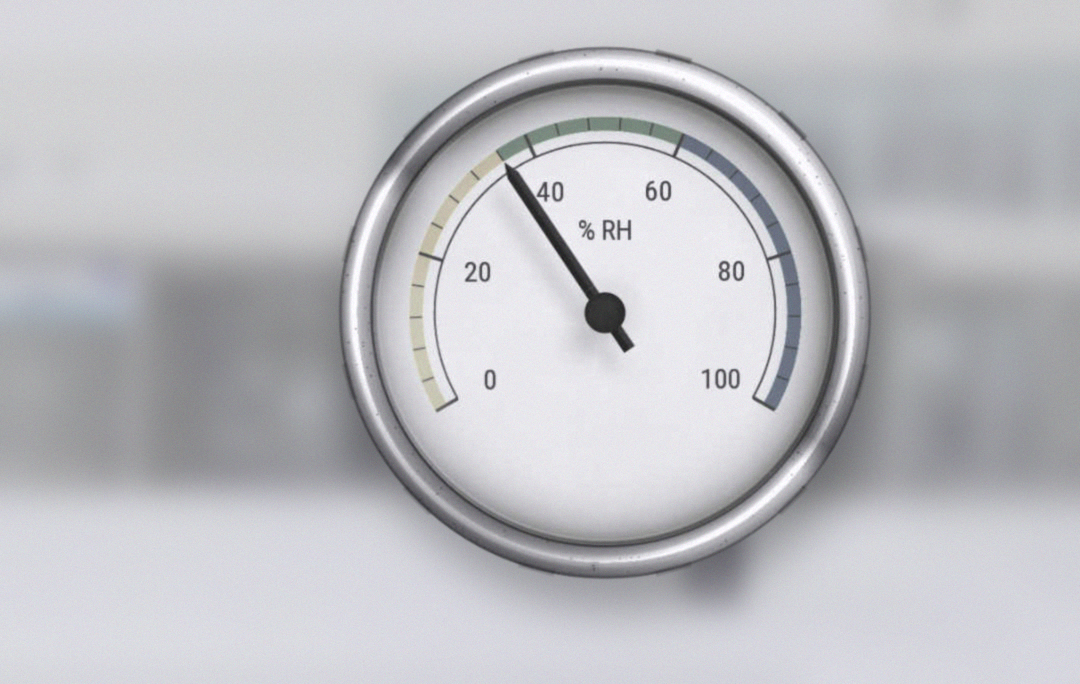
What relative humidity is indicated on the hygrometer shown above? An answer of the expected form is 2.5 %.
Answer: 36 %
